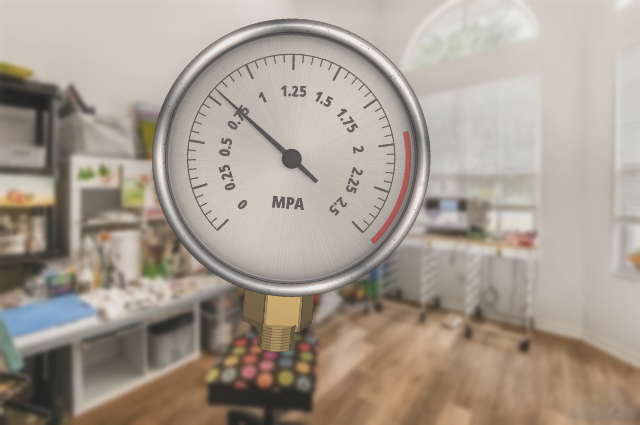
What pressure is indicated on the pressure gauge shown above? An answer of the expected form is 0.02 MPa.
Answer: 0.8 MPa
